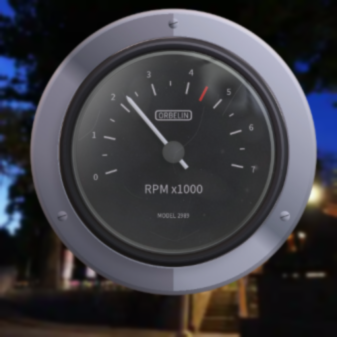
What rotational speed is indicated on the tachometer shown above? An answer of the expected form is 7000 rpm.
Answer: 2250 rpm
